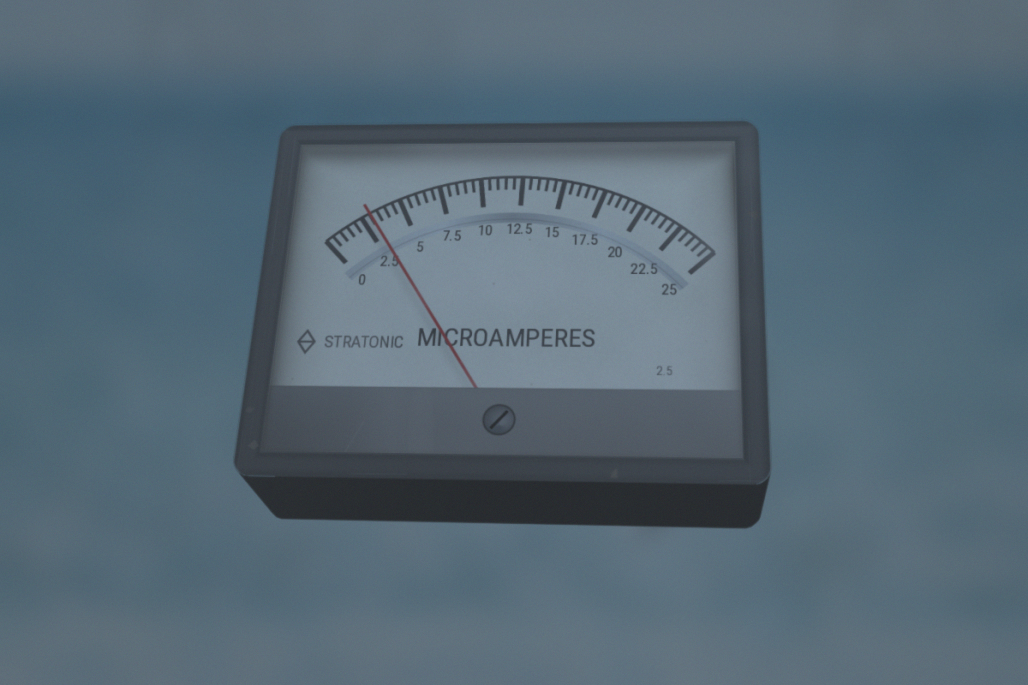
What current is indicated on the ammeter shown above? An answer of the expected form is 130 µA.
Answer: 3 µA
